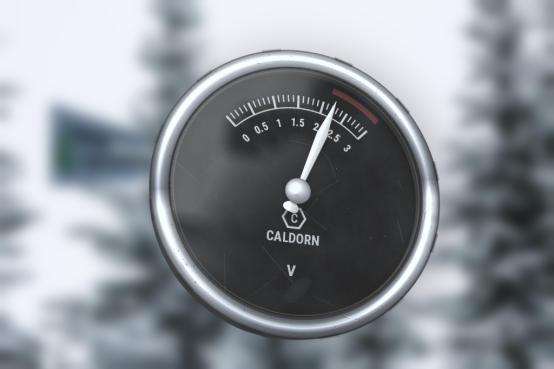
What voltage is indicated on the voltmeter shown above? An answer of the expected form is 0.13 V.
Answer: 2.2 V
